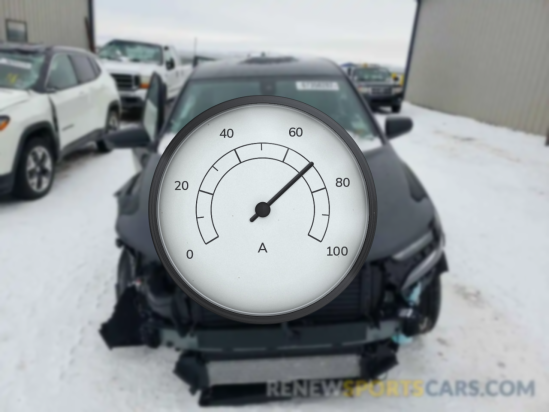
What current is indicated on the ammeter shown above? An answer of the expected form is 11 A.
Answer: 70 A
